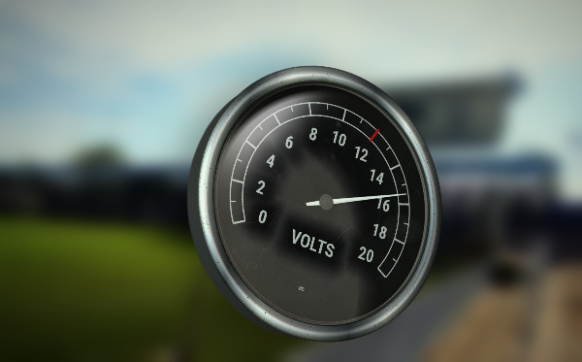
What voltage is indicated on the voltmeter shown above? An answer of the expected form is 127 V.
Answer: 15.5 V
